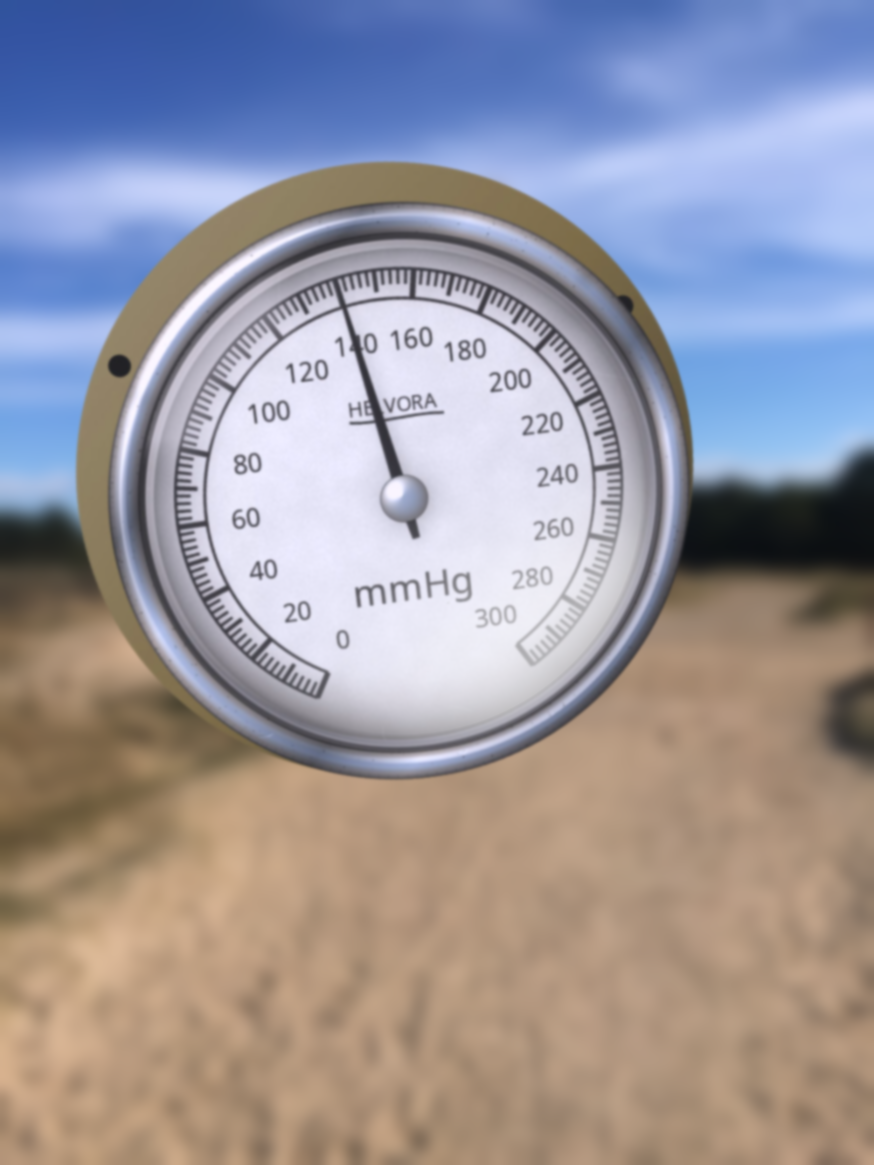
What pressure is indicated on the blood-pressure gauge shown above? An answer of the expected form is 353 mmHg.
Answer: 140 mmHg
